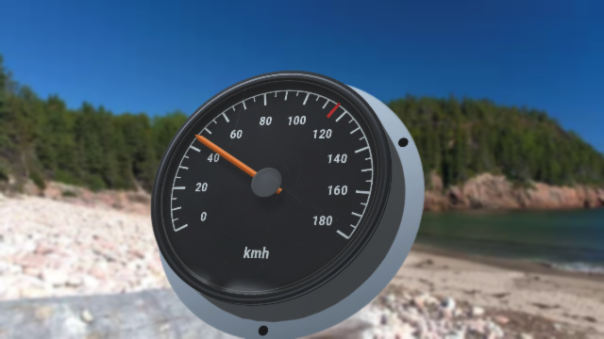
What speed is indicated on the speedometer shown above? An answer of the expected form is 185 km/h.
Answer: 45 km/h
